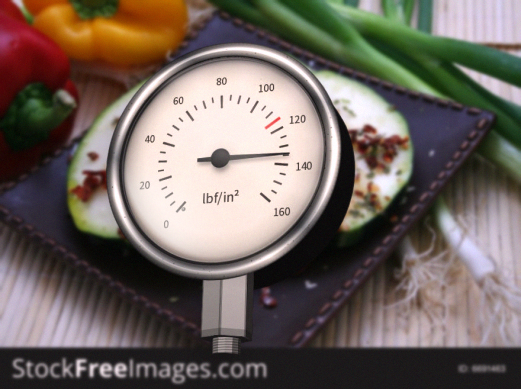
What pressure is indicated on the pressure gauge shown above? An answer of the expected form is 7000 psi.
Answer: 135 psi
